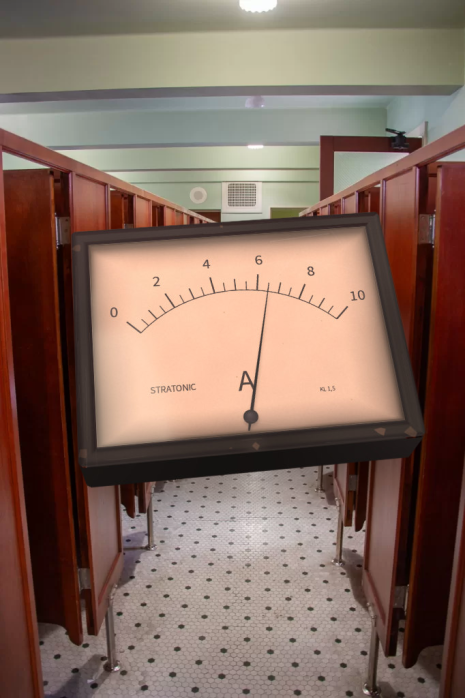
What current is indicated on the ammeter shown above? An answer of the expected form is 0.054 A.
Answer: 6.5 A
